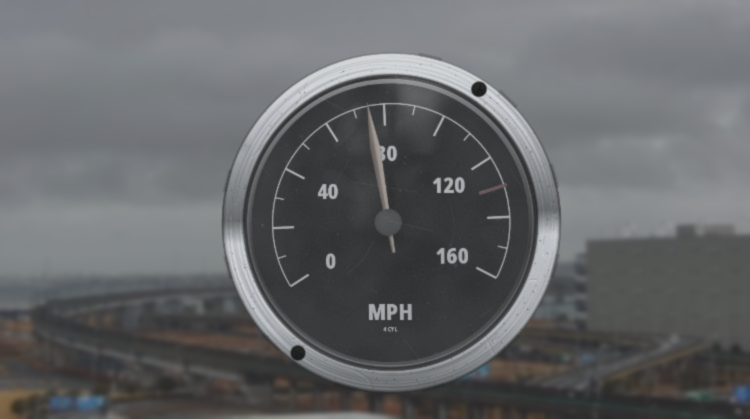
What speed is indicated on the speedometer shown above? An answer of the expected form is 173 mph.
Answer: 75 mph
